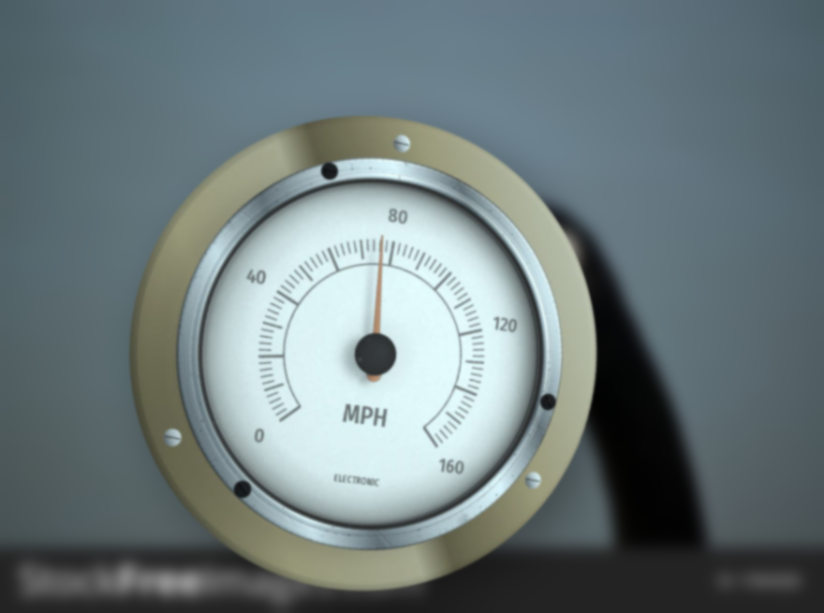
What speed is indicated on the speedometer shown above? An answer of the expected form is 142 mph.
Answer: 76 mph
